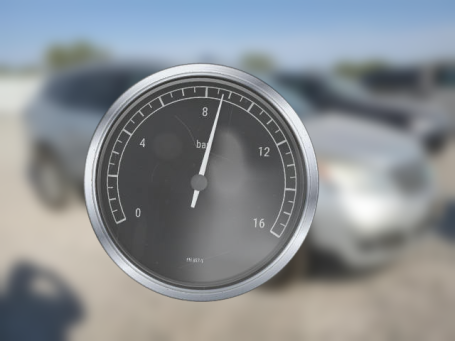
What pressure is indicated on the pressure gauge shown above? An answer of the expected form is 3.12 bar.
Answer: 8.75 bar
